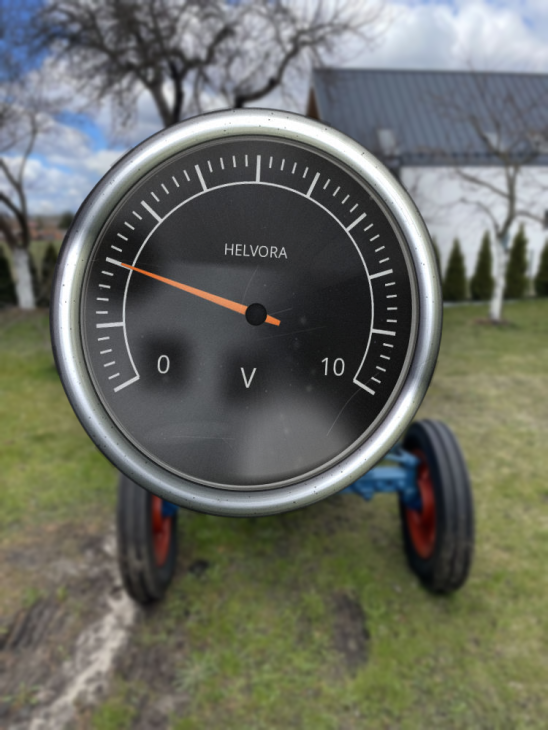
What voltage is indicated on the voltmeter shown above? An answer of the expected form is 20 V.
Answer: 2 V
